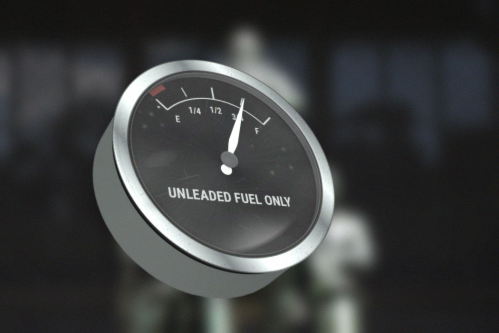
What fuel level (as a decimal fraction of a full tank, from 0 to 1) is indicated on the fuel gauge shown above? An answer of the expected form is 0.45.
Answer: 0.75
